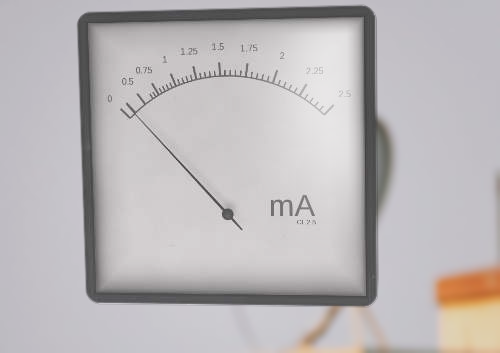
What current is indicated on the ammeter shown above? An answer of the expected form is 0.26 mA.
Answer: 0.25 mA
